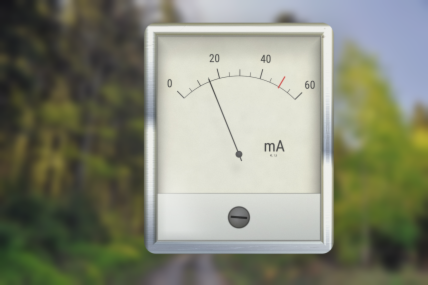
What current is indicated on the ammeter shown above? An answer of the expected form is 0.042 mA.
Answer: 15 mA
